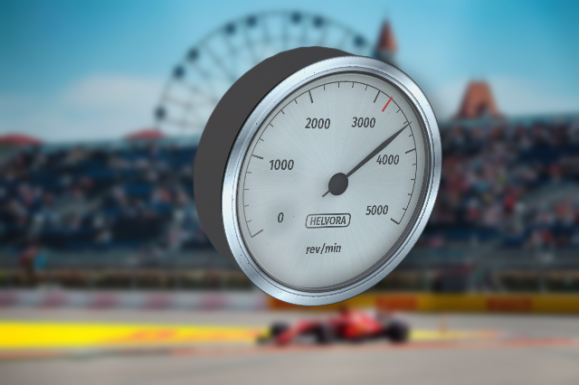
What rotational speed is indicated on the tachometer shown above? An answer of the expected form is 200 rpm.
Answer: 3600 rpm
